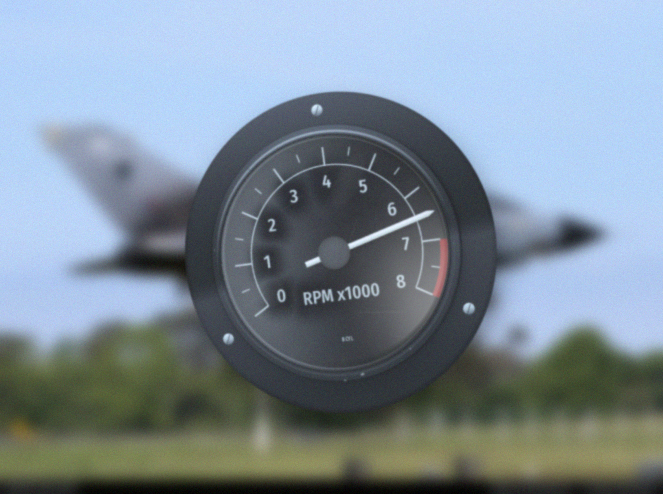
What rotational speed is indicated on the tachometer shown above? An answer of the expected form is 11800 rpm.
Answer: 6500 rpm
